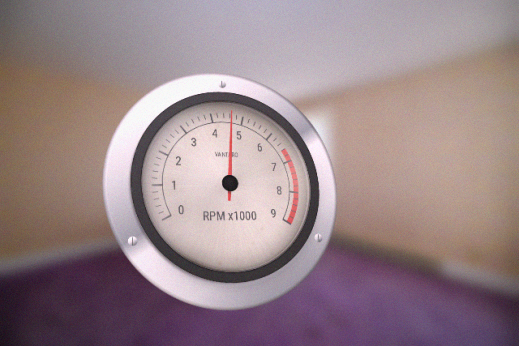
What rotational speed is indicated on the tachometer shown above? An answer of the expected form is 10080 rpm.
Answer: 4600 rpm
